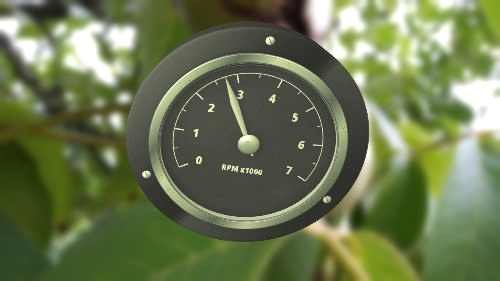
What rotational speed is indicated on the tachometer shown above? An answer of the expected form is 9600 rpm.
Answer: 2750 rpm
